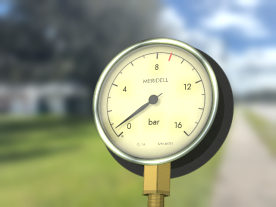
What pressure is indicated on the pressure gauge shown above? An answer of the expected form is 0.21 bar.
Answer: 0.5 bar
